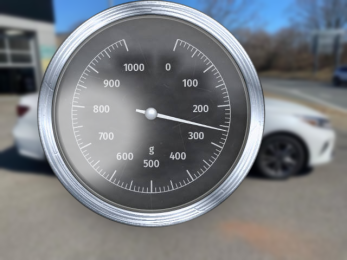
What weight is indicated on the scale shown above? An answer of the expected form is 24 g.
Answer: 260 g
